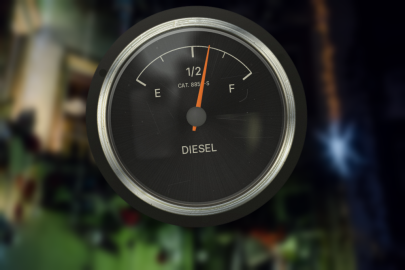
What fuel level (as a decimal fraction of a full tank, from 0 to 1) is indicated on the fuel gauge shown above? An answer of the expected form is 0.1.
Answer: 0.625
